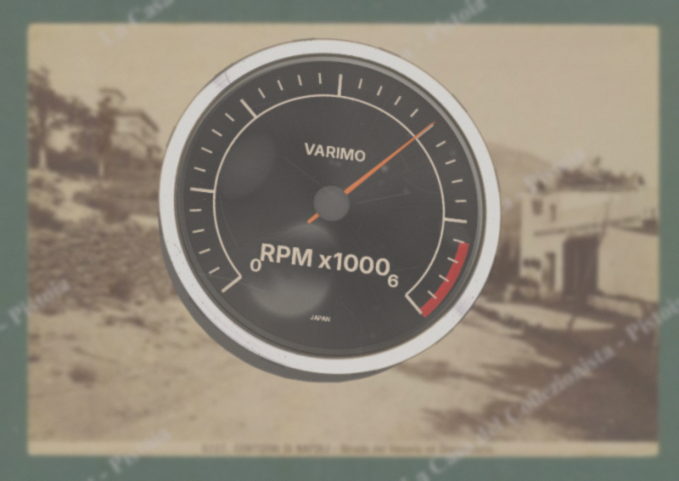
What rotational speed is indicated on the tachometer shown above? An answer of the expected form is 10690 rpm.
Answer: 4000 rpm
